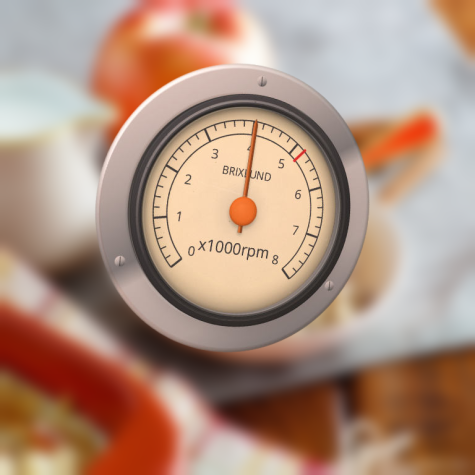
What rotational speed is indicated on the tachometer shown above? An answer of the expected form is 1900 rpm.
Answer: 4000 rpm
